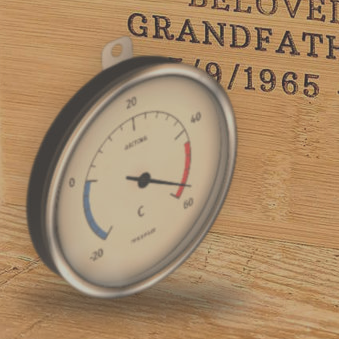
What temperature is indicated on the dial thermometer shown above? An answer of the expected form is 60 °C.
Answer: 56 °C
